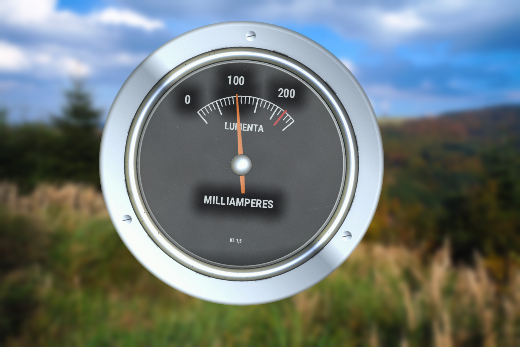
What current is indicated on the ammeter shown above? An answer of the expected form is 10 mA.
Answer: 100 mA
